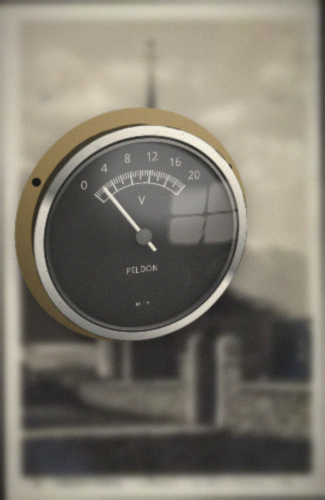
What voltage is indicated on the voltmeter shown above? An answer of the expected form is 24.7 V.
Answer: 2 V
